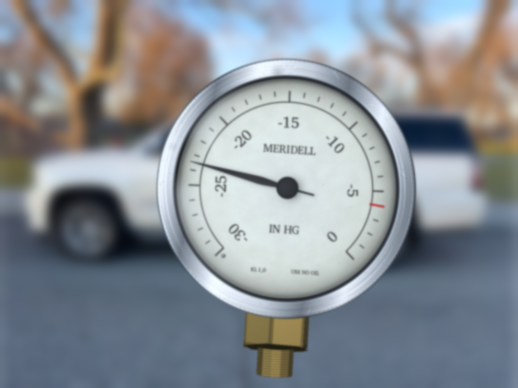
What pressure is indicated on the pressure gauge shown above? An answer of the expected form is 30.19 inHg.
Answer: -23.5 inHg
